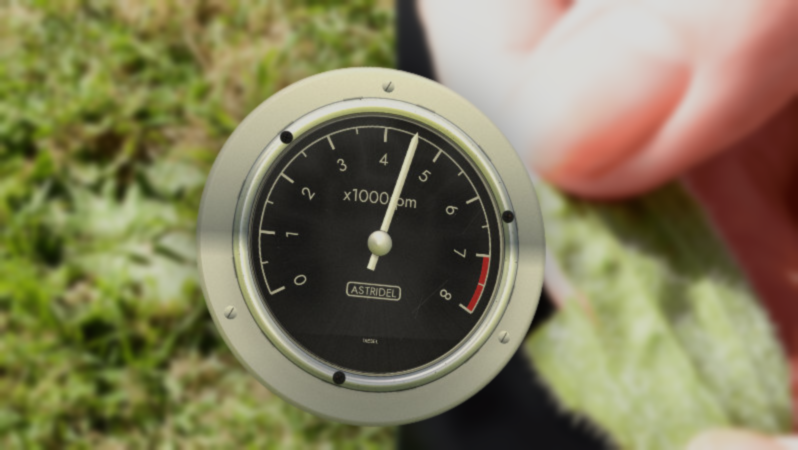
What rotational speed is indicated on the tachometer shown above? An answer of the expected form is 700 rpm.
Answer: 4500 rpm
